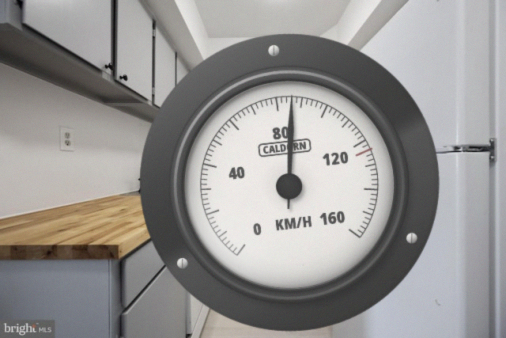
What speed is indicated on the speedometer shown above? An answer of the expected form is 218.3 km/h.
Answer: 86 km/h
